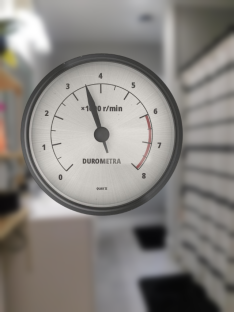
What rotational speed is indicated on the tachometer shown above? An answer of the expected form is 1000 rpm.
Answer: 3500 rpm
